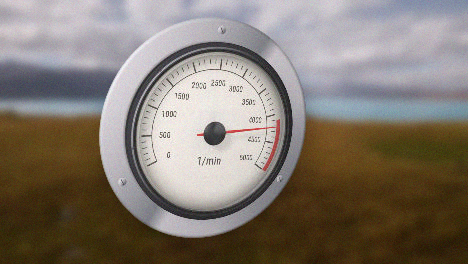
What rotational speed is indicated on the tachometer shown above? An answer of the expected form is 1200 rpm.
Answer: 4200 rpm
